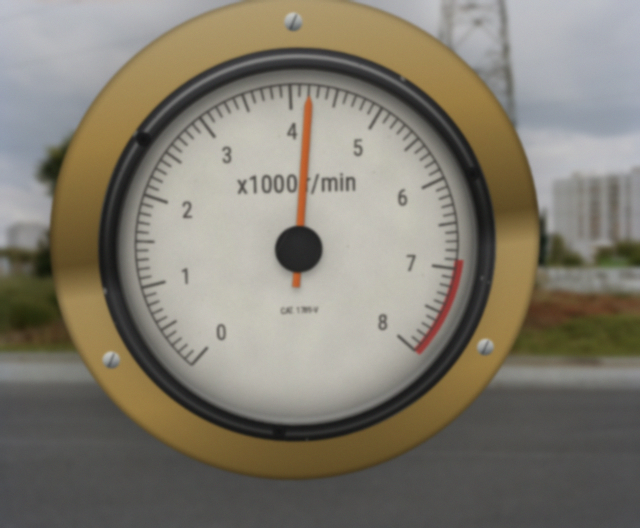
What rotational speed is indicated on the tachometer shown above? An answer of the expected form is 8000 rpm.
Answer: 4200 rpm
